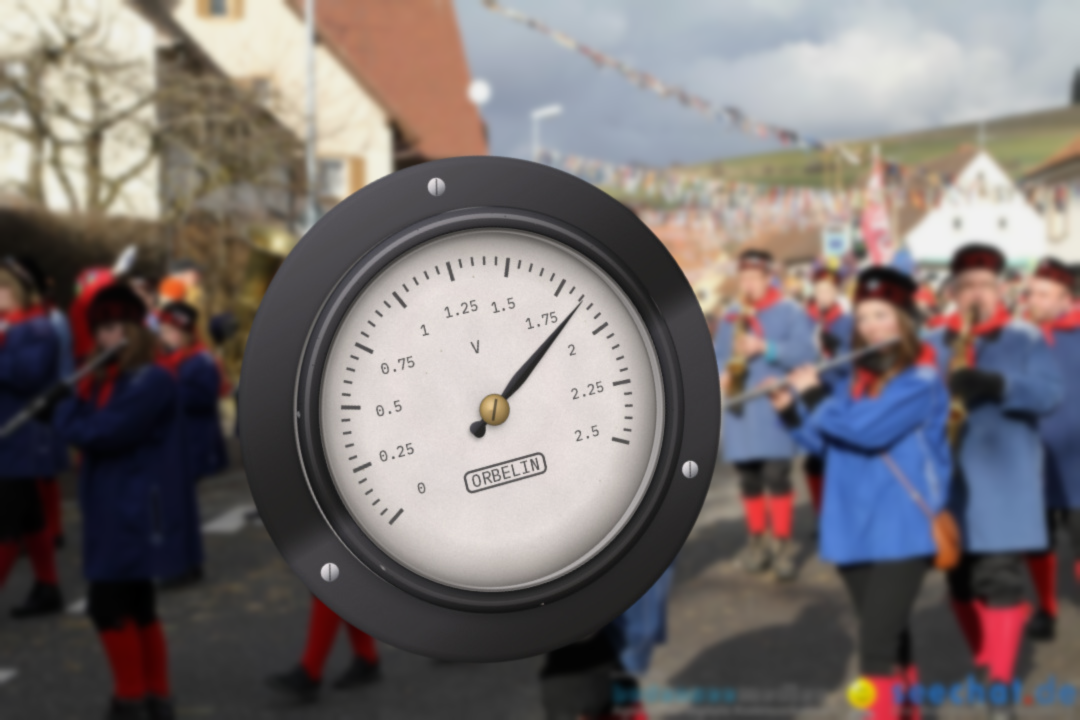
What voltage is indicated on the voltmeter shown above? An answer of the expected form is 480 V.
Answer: 1.85 V
